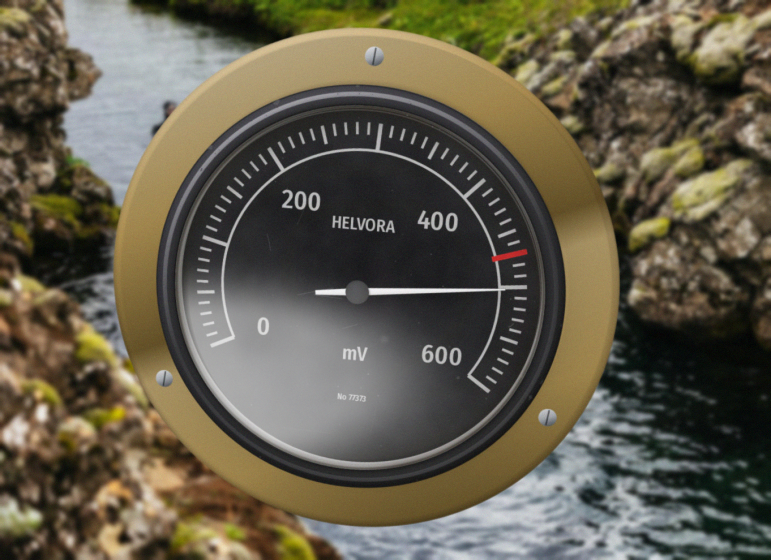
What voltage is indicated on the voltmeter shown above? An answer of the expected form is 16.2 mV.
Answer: 500 mV
